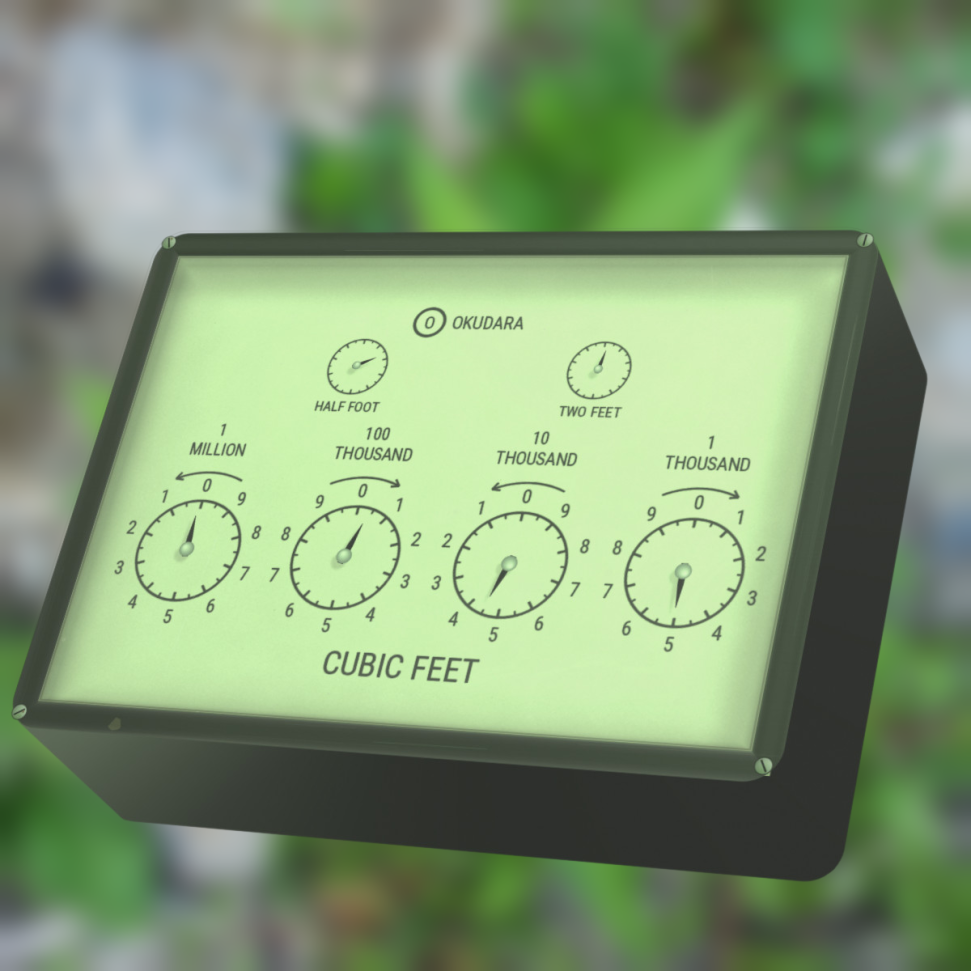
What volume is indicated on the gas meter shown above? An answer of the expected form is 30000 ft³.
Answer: 4500 ft³
